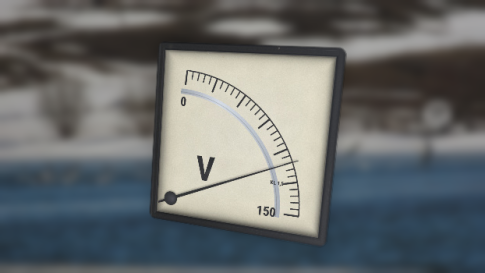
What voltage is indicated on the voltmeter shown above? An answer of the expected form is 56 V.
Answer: 110 V
